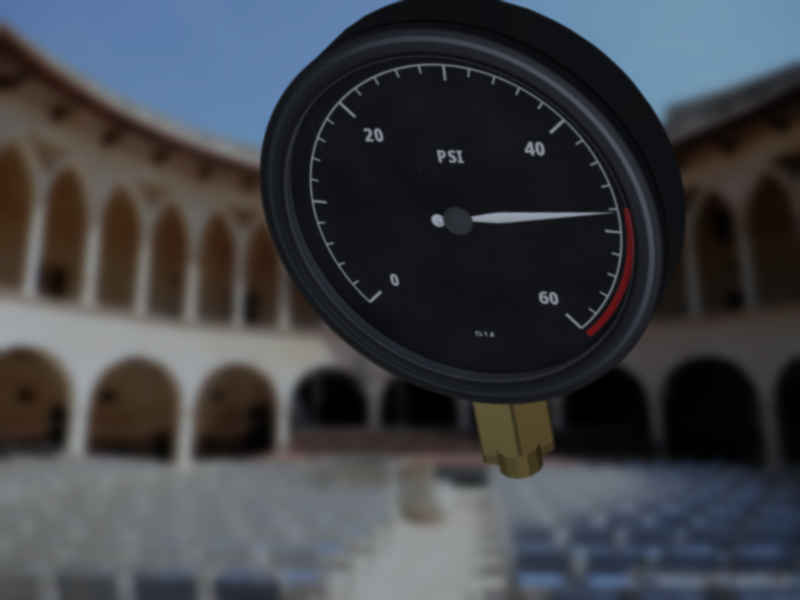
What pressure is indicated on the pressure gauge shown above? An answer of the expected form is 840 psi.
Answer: 48 psi
